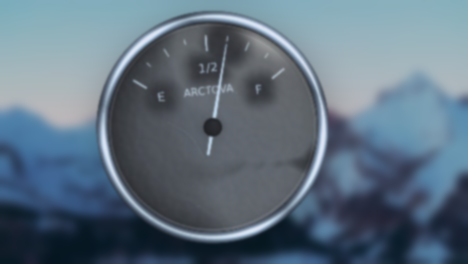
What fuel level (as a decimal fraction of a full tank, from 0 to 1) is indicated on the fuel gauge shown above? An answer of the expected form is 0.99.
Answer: 0.625
